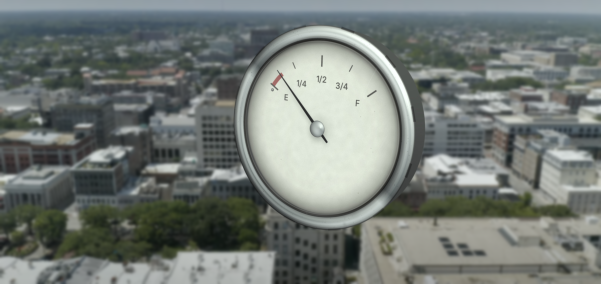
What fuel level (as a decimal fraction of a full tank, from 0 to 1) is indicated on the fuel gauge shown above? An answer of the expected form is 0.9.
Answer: 0.125
